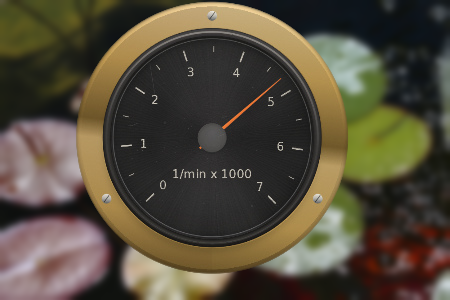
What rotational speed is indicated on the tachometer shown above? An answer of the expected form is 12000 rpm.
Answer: 4750 rpm
